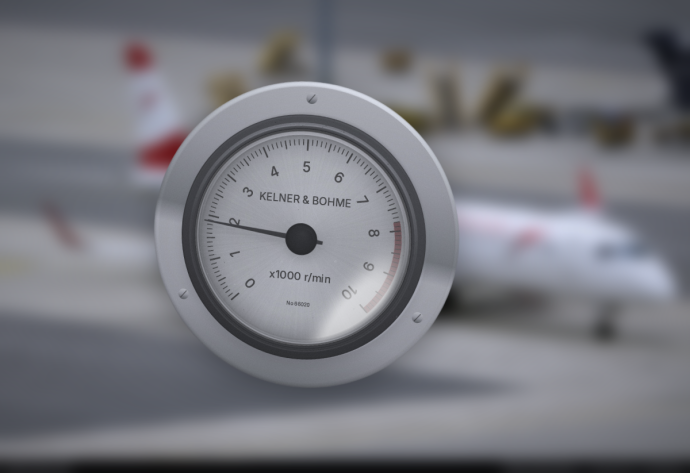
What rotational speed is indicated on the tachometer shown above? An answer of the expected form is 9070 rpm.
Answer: 1900 rpm
